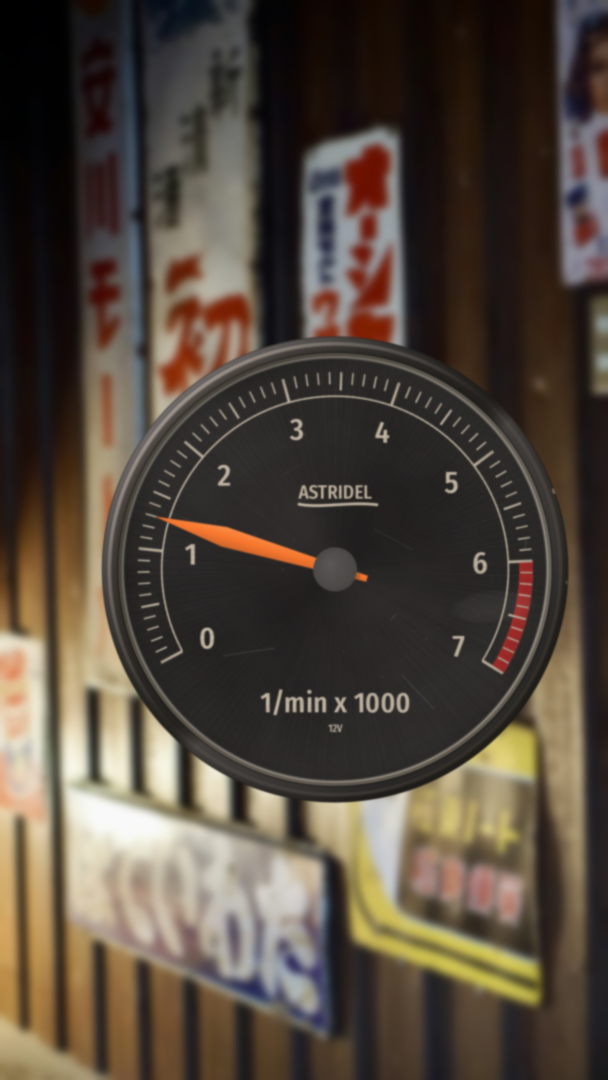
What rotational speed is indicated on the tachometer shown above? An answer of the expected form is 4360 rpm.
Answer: 1300 rpm
